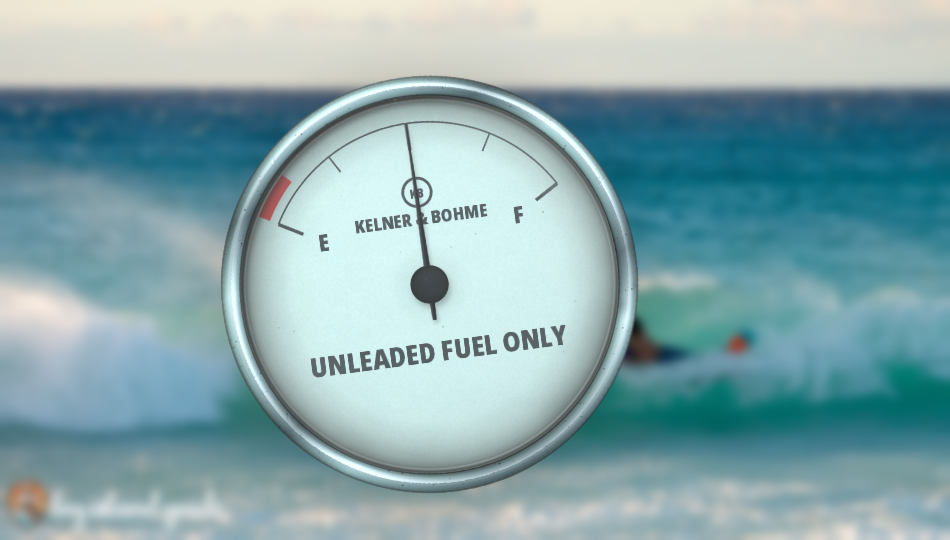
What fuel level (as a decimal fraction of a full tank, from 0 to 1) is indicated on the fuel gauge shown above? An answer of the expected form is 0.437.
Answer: 0.5
